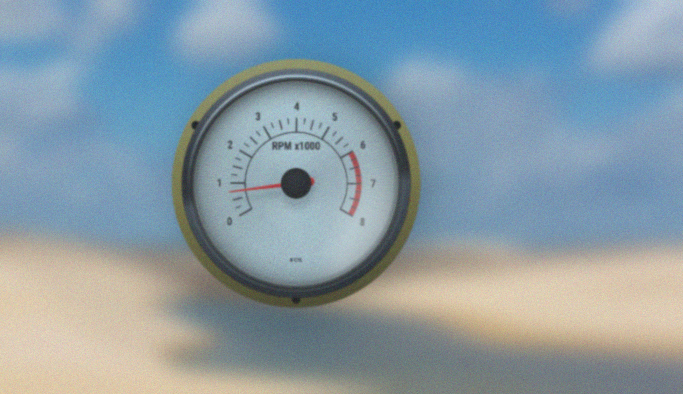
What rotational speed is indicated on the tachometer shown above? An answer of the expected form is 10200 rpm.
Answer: 750 rpm
